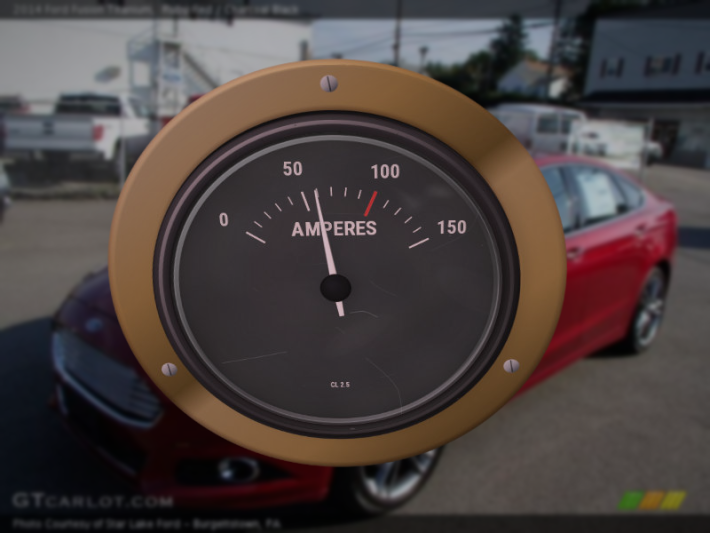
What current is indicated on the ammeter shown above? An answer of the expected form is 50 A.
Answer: 60 A
